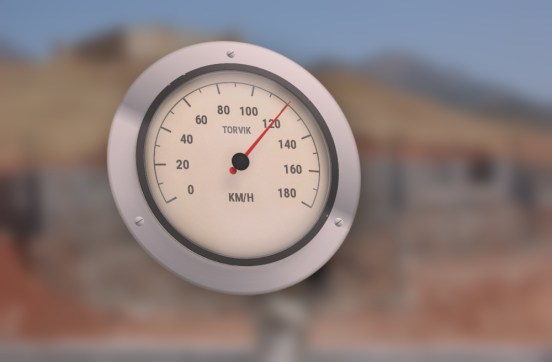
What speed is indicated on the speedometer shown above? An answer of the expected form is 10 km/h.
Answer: 120 km/h
